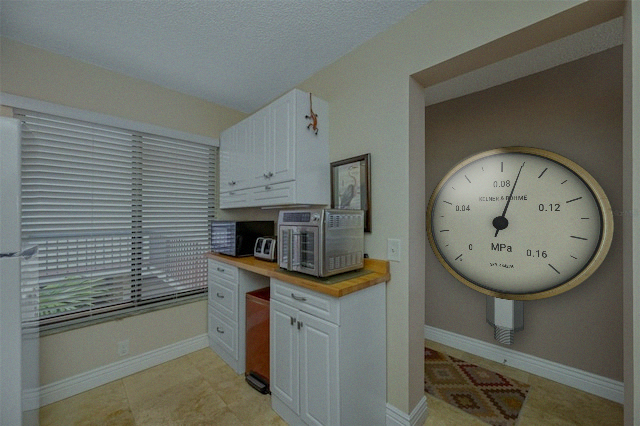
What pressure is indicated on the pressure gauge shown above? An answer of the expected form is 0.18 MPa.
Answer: 0.09 MPa
